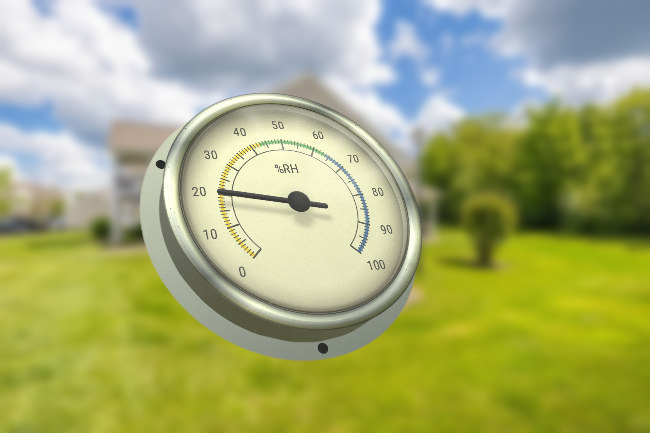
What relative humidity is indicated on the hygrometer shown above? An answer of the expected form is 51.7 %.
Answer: 20 %
